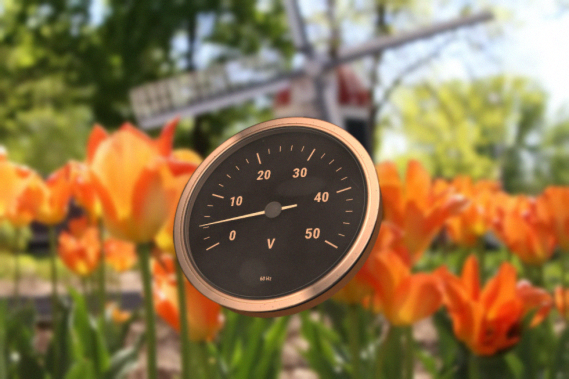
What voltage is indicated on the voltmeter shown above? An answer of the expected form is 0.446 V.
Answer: 4 V
